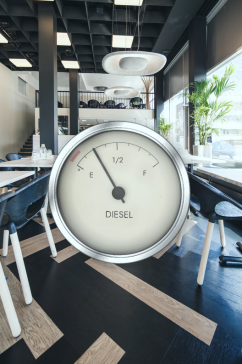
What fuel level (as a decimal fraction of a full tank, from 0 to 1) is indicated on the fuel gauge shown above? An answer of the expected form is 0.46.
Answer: 0.25
